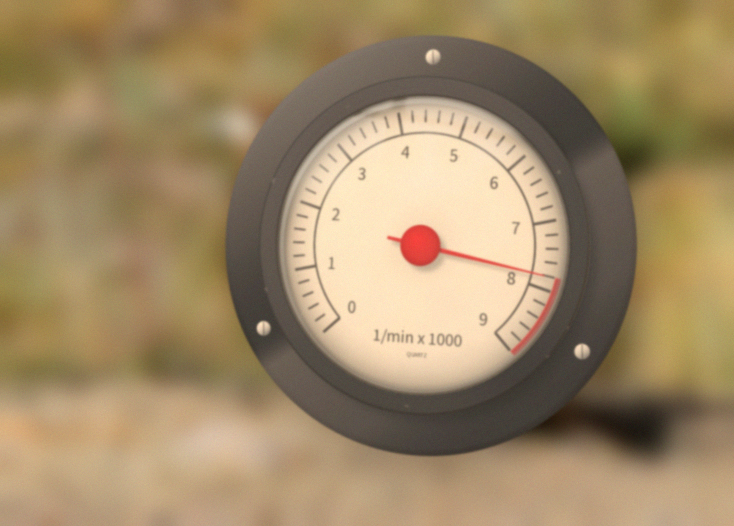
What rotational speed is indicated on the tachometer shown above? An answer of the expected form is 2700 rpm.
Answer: 7800 rpm
